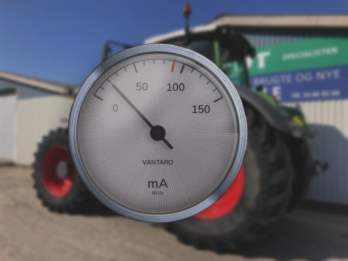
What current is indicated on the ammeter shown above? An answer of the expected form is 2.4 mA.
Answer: 20 mA
